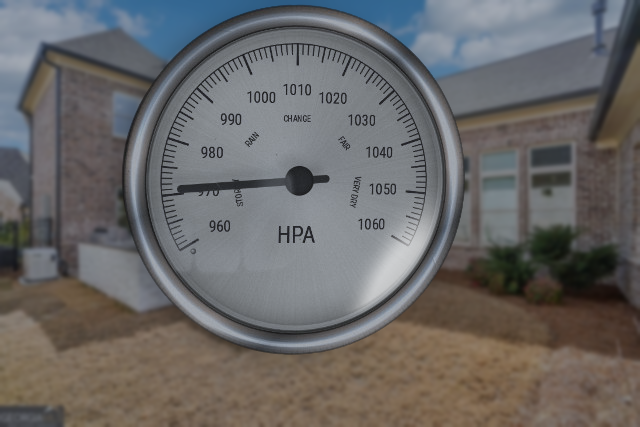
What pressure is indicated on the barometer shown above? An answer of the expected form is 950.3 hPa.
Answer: 971 hPa
